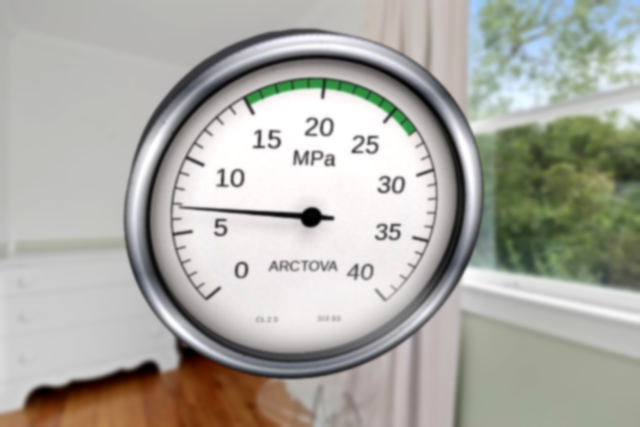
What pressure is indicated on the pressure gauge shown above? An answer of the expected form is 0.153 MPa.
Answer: 7 MPa
